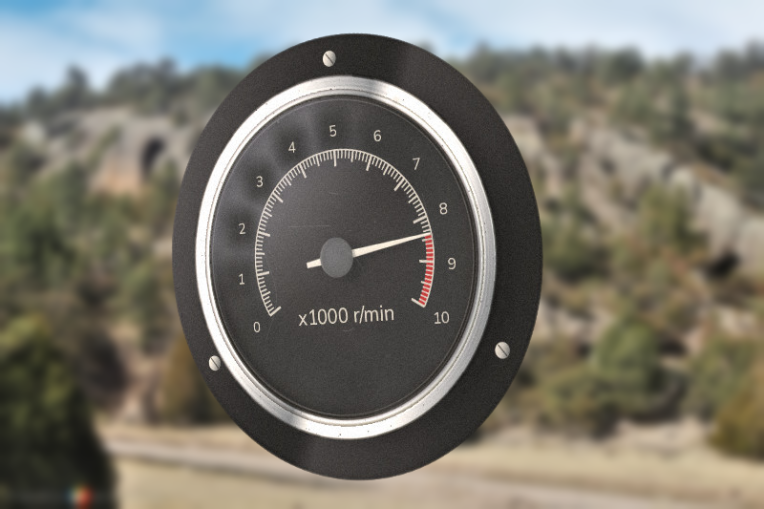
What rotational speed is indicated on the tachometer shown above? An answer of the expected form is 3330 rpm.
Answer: 8400 rpm
